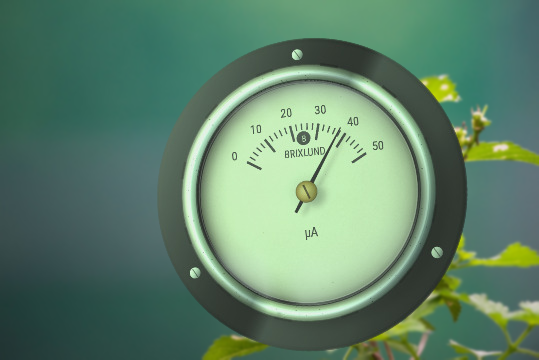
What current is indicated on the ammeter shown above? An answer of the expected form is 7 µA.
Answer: 38 µA
